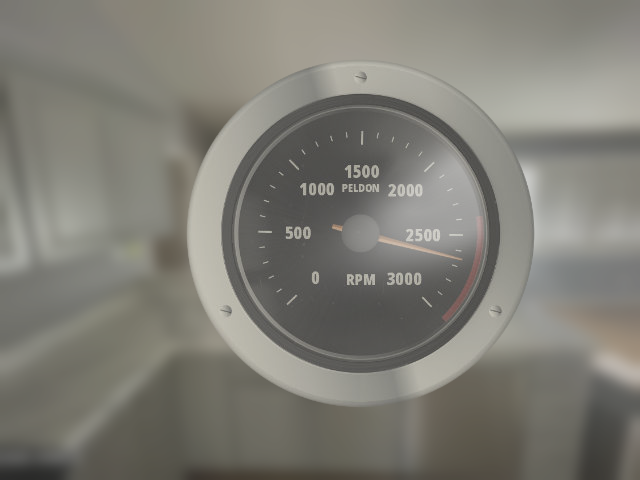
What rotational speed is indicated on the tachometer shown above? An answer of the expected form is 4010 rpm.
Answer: 2650 rpm
